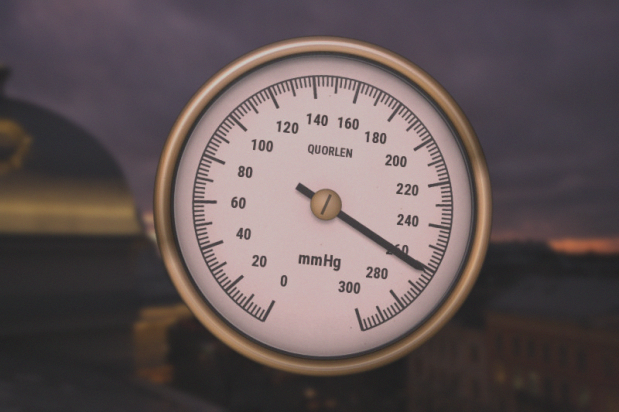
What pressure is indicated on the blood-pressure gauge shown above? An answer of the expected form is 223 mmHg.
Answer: 262 mmHg
